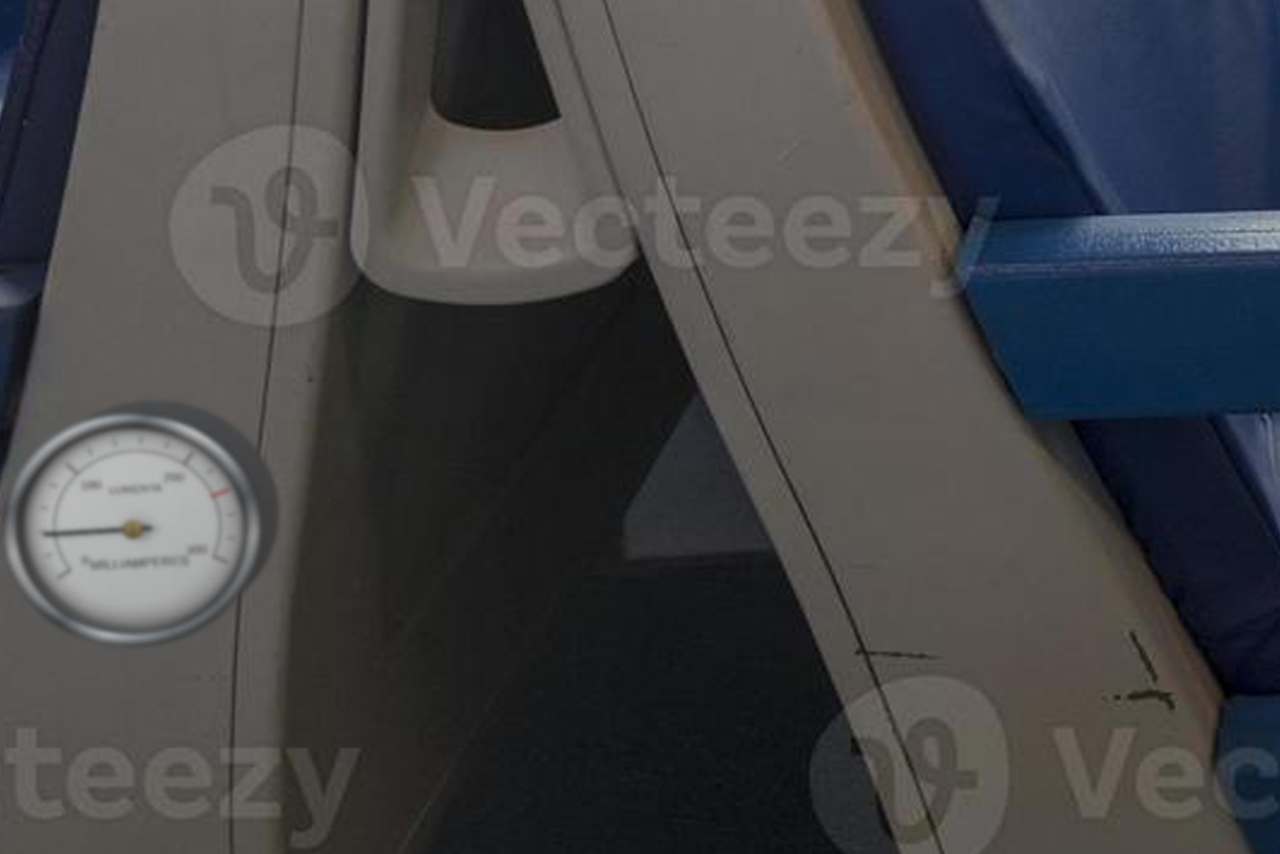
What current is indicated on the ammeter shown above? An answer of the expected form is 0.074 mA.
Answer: 40 mA
